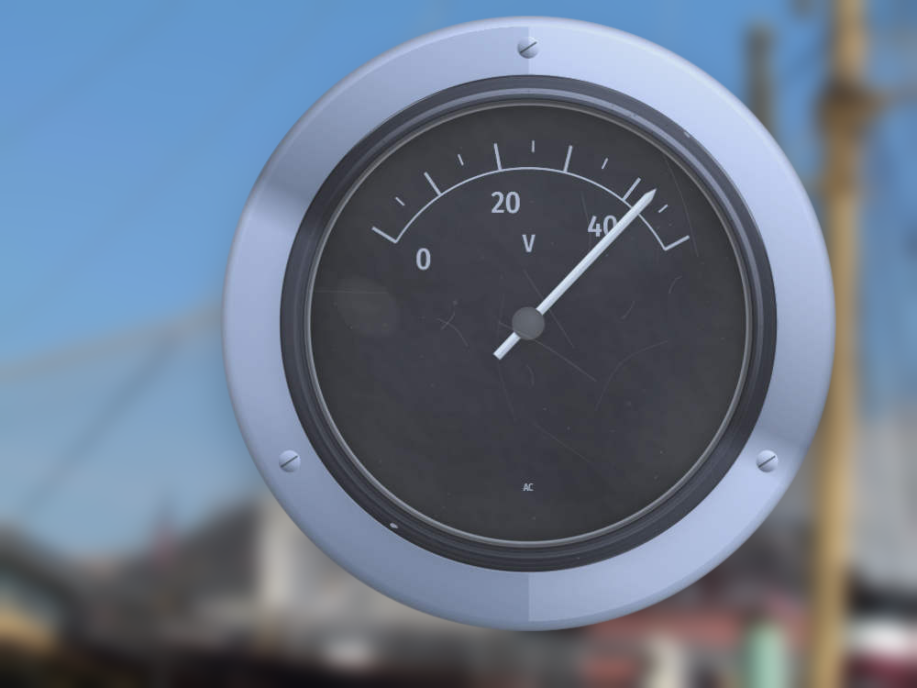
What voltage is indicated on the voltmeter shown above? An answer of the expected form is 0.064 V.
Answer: 42.5 V
